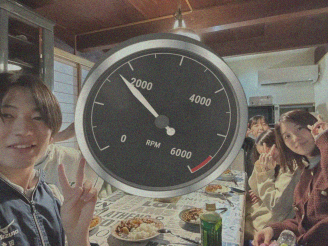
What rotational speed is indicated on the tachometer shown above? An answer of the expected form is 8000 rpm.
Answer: 1750 rpm
